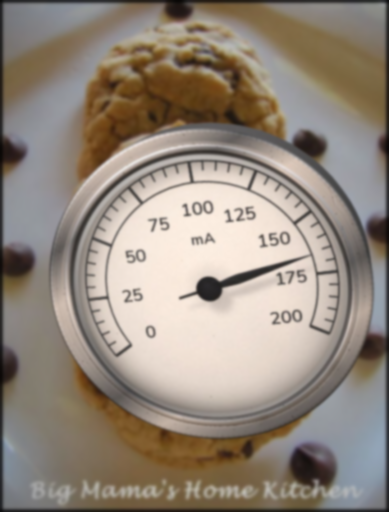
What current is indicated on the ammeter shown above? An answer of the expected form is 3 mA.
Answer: 165 mA
